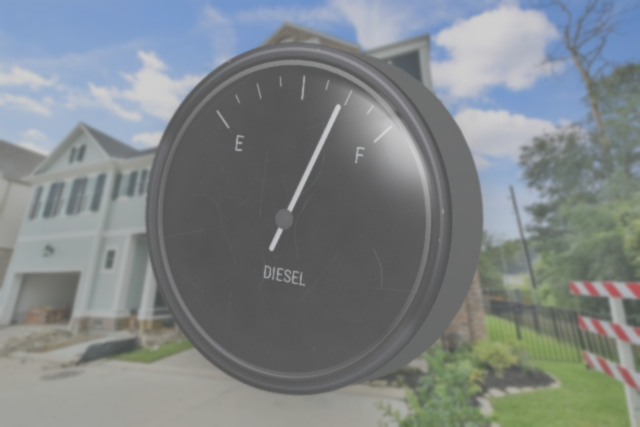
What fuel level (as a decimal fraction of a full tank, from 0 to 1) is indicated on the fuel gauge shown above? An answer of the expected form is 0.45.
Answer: 0.75
